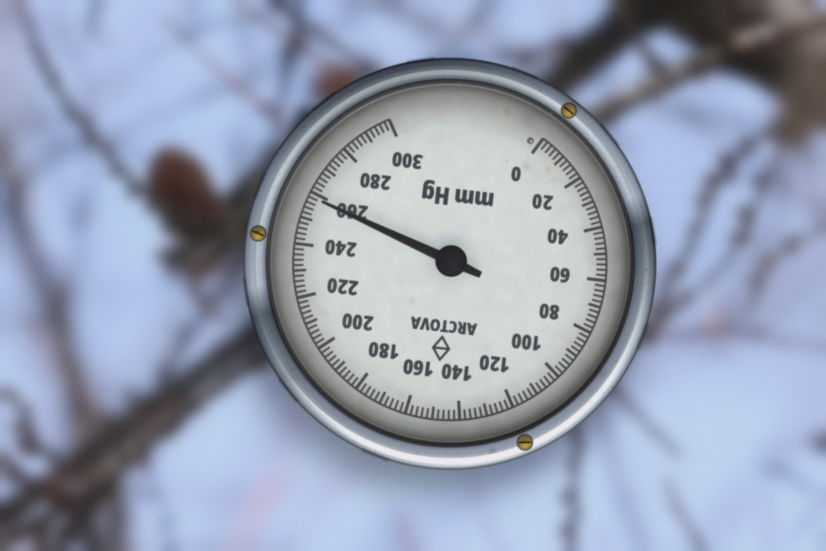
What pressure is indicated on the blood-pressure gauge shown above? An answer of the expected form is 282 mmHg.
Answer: 258 mmHg
